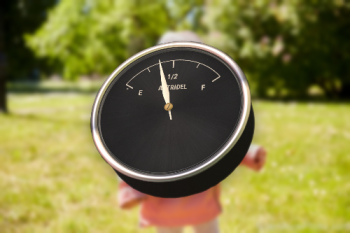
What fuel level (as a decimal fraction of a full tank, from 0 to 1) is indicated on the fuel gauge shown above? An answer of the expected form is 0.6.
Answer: 0.375
